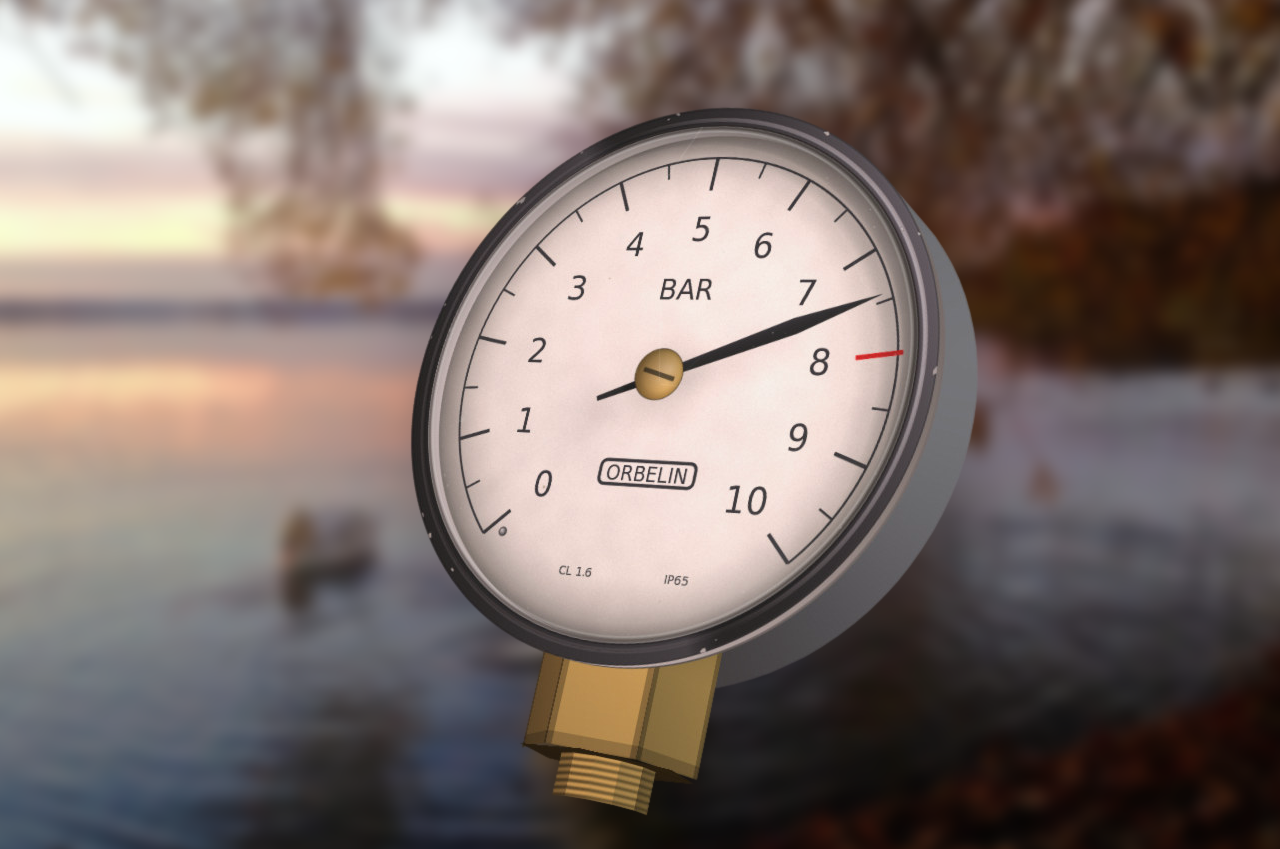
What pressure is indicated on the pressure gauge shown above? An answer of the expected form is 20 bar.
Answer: 7.5 bar
